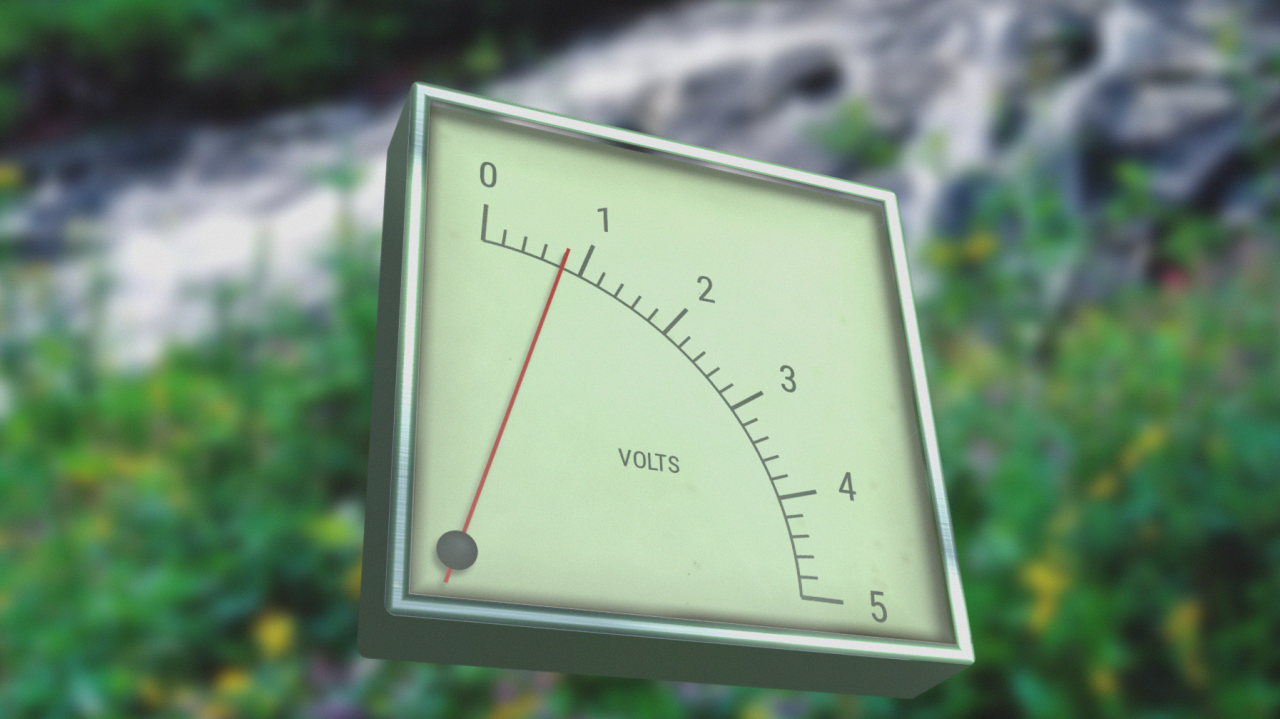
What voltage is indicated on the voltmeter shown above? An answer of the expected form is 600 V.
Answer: 0.8 V
